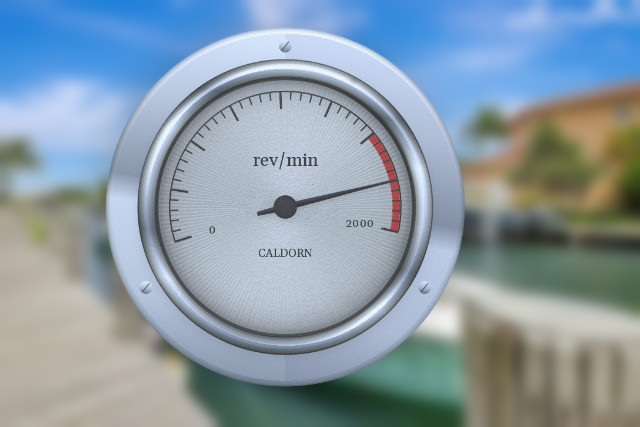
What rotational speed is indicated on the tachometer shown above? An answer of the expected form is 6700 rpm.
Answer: 1750 rpm
